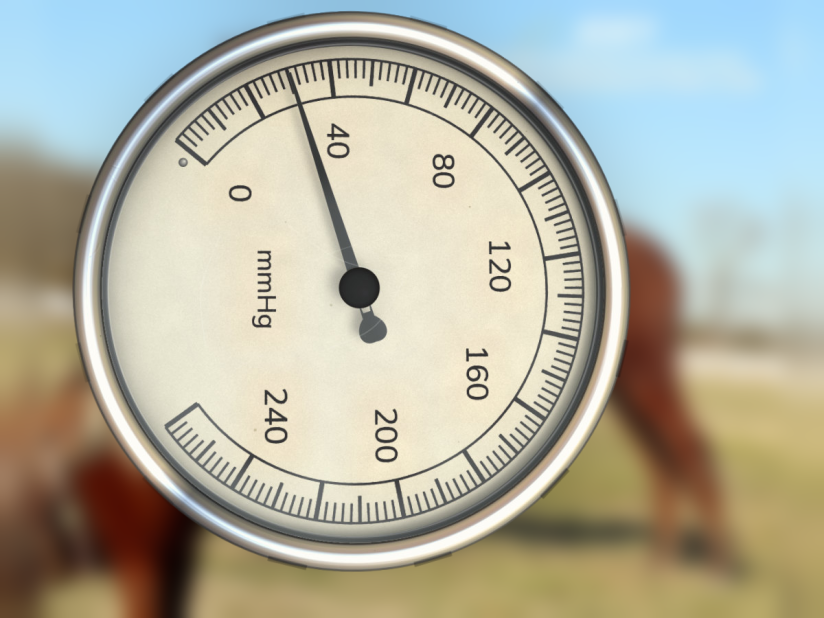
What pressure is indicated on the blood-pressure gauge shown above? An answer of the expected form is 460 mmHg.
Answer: 30 mmHg
